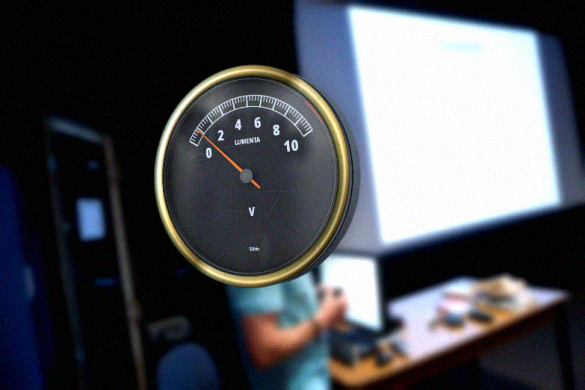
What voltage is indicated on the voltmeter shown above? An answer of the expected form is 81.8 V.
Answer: 1 V
